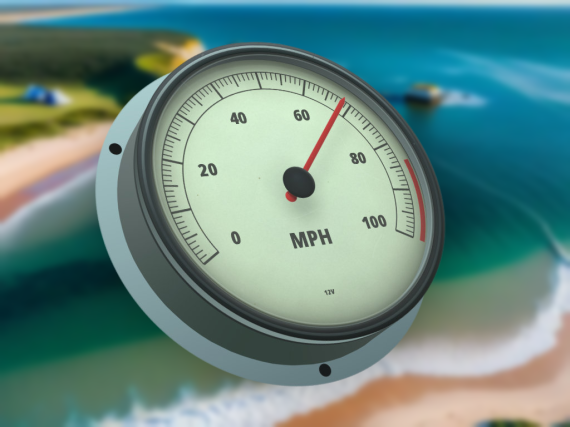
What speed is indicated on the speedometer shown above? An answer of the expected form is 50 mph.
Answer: 68 mph
